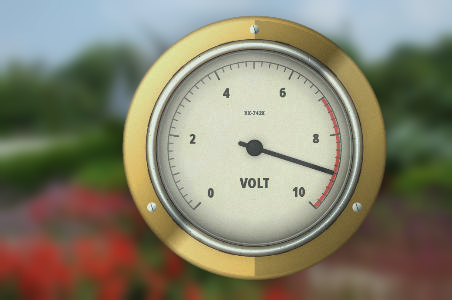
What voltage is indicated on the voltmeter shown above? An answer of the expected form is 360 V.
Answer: 9 V
